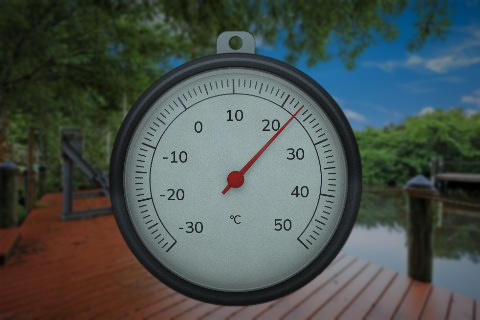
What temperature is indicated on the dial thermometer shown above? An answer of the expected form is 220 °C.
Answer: 23 °C
